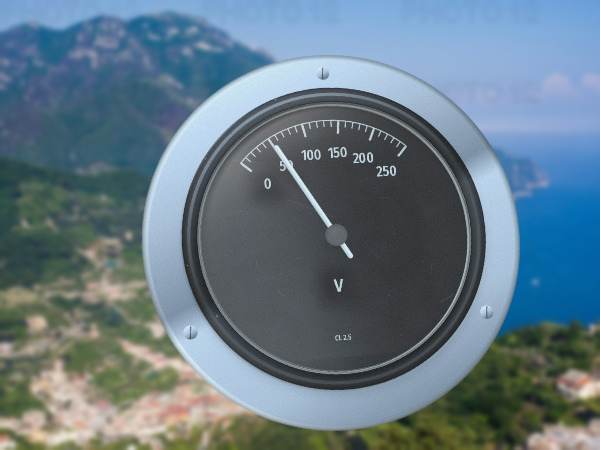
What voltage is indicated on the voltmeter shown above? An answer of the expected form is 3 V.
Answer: 50 V
